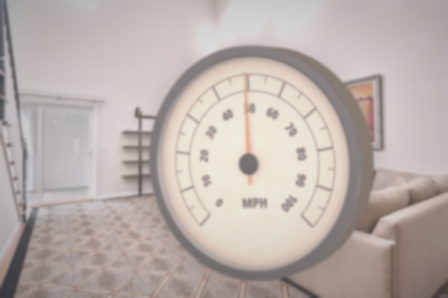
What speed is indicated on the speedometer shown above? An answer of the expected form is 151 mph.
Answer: 50 mph
